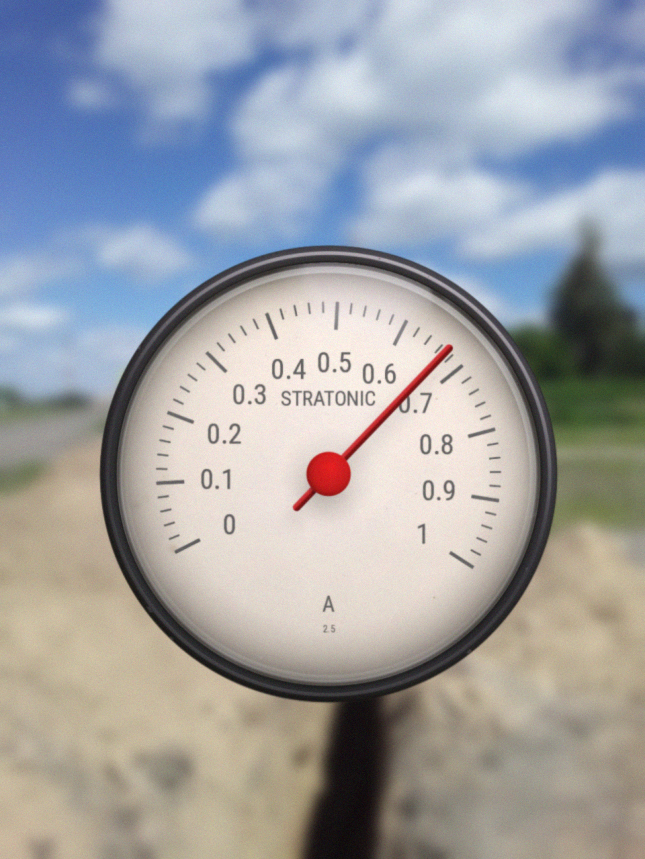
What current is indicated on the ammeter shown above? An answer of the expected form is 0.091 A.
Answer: 0.67 A
